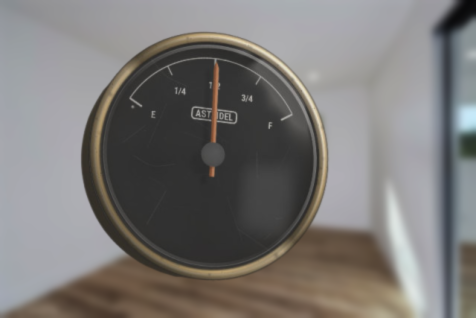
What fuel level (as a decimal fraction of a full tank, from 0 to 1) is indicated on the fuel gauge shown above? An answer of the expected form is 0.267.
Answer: 0.5
